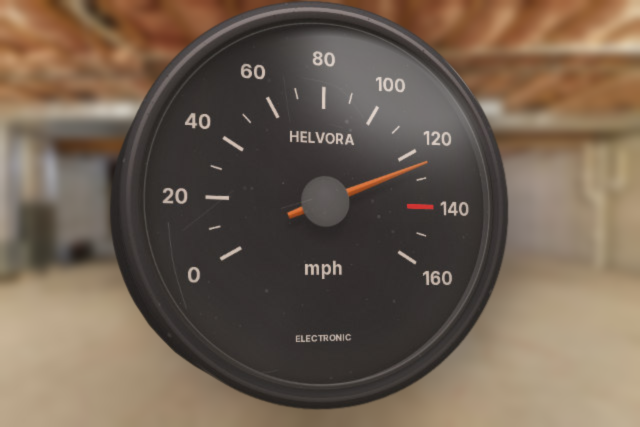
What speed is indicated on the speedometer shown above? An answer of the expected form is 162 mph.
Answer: 125 mph
